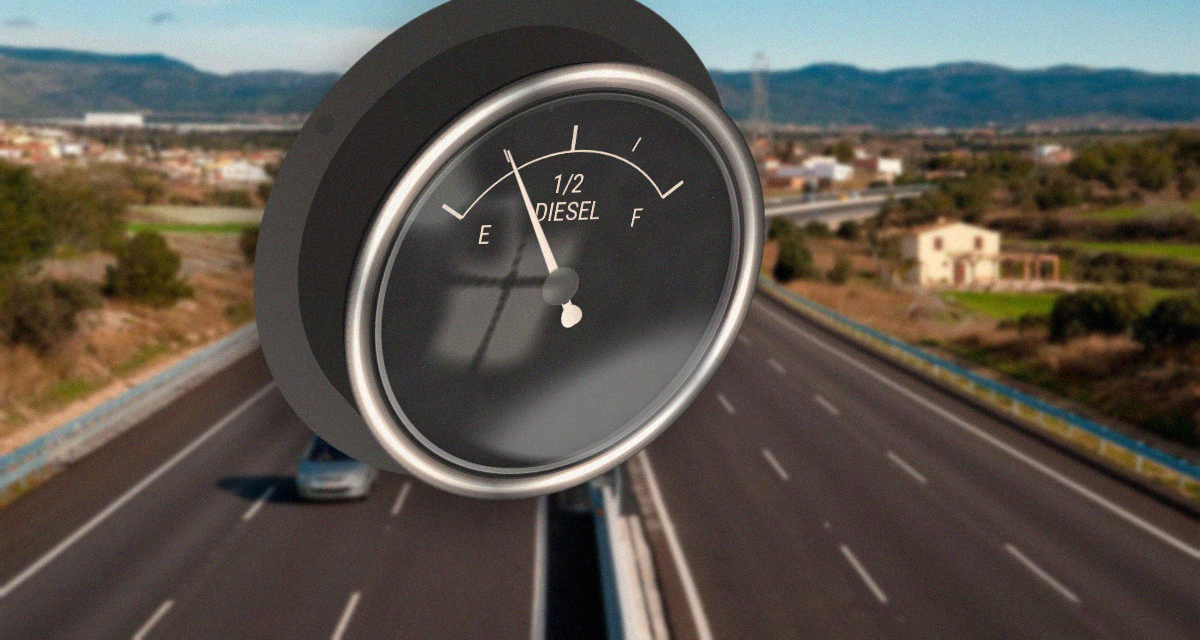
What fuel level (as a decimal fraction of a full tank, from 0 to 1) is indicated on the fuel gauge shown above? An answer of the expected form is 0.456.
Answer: 0.25
